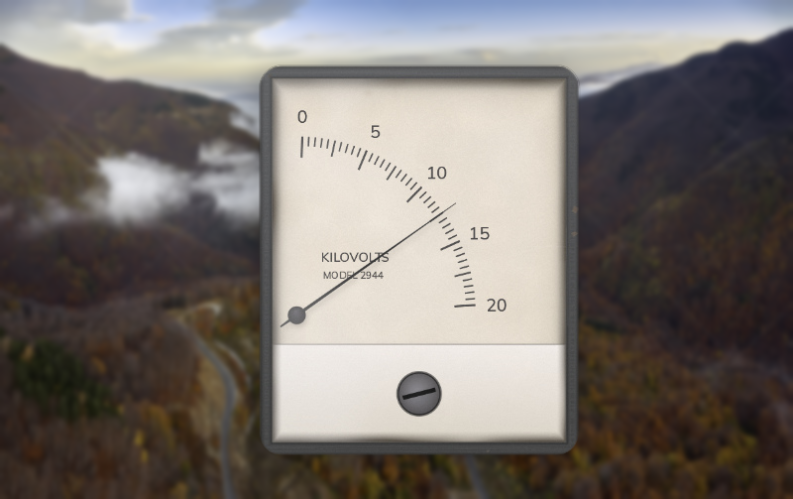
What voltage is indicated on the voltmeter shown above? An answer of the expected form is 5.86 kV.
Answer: 12.5 kV
